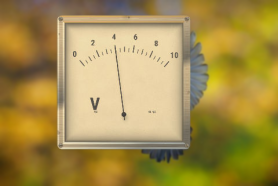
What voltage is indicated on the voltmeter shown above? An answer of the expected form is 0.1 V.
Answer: 4 V
